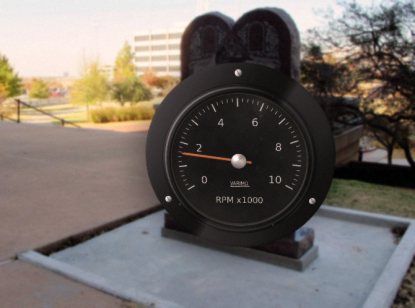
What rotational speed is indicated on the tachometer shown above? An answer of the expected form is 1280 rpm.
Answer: 1600 rpm
